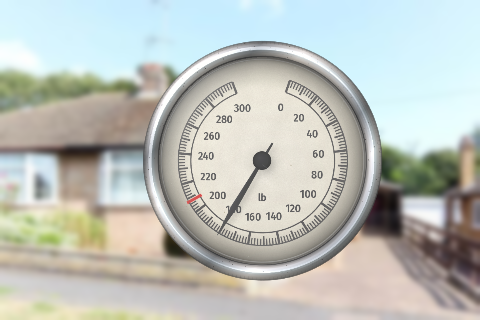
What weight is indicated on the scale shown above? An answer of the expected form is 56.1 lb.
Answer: 180 lb
